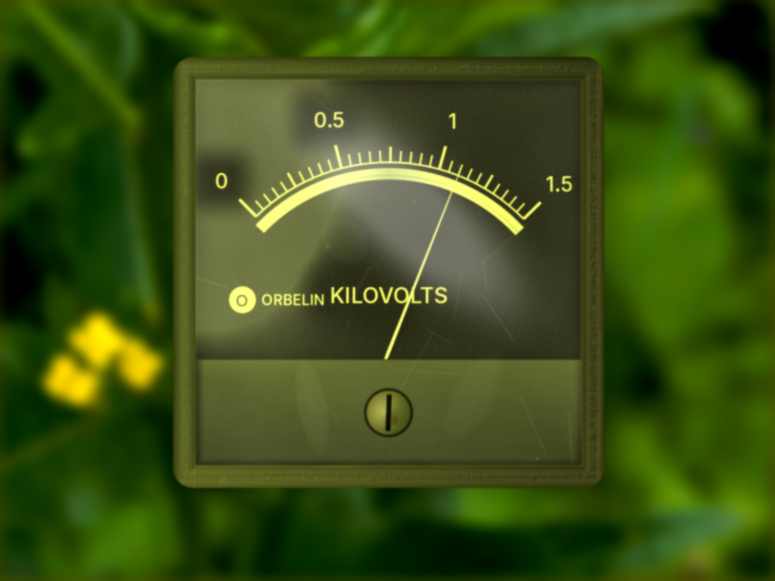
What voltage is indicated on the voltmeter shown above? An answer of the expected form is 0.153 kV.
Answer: 1.1 kV
